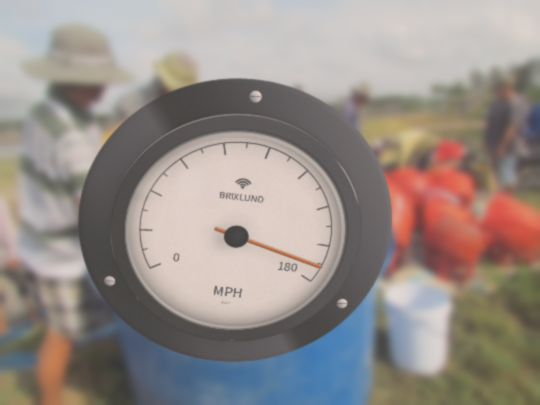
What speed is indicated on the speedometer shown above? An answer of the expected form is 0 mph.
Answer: 170 mph
